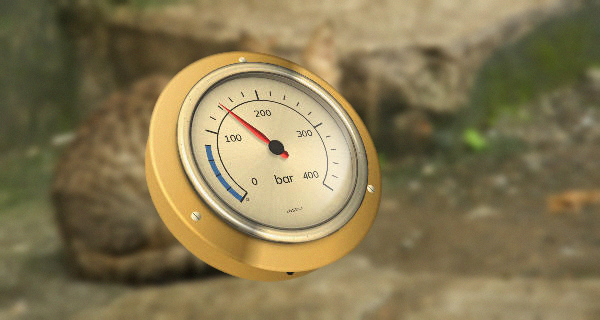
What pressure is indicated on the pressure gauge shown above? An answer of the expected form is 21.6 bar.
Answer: 140 bar
